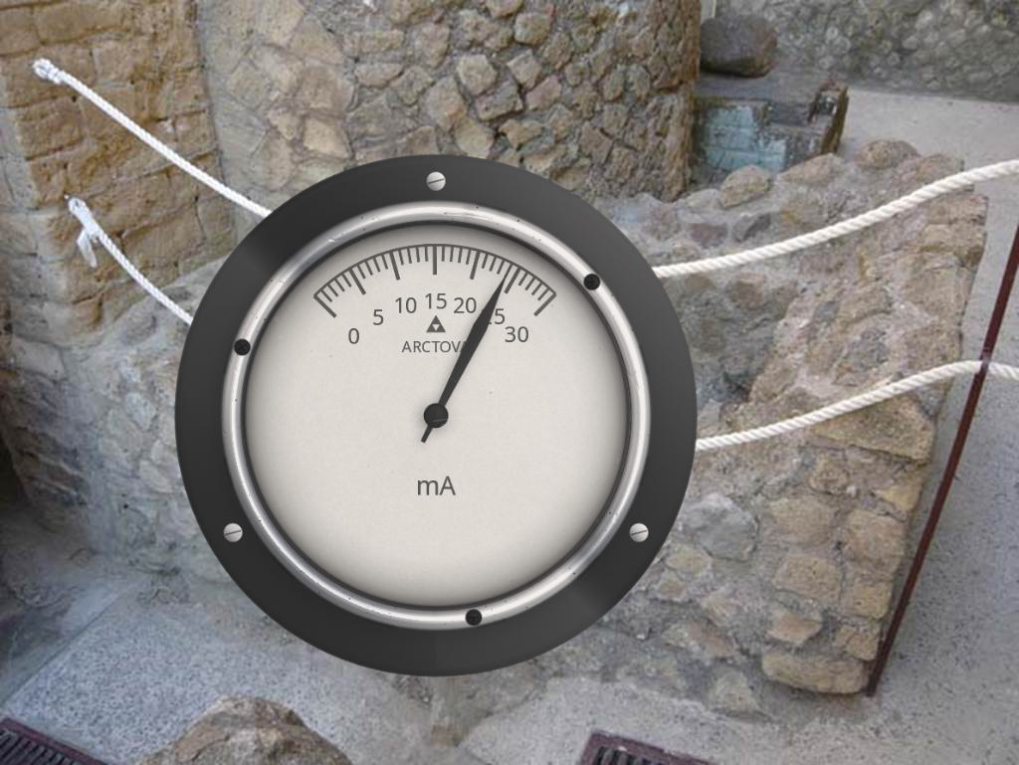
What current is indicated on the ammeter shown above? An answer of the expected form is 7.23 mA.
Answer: 24 mA
